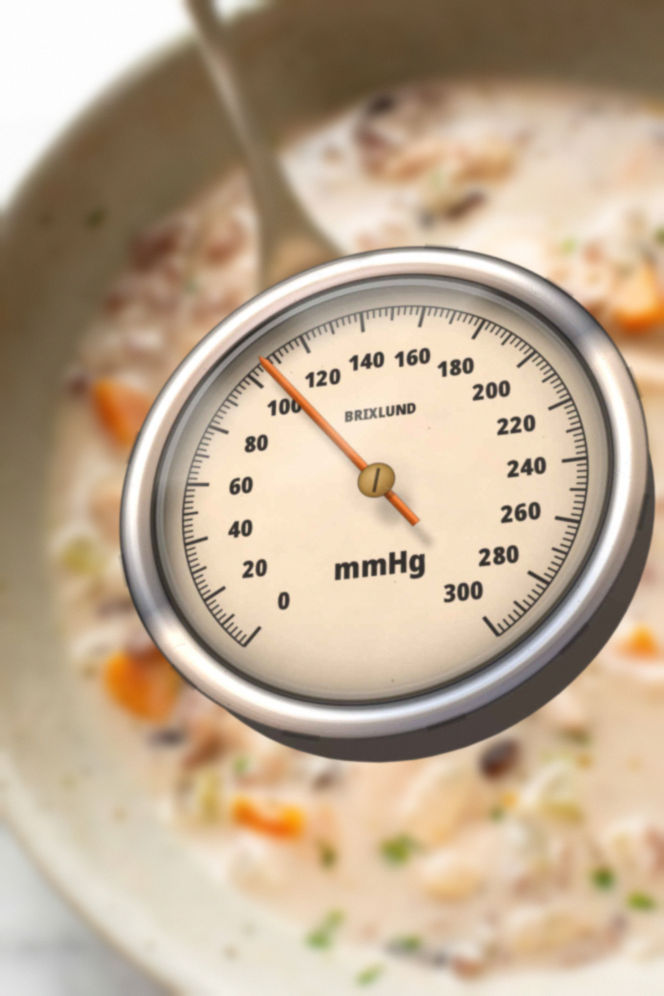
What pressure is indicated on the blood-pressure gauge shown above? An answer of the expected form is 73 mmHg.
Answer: 106 mmHg
